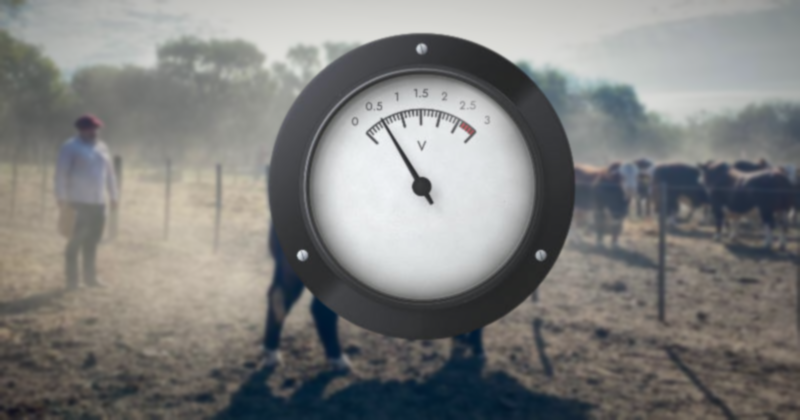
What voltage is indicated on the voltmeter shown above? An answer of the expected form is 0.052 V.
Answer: 0.5 V
